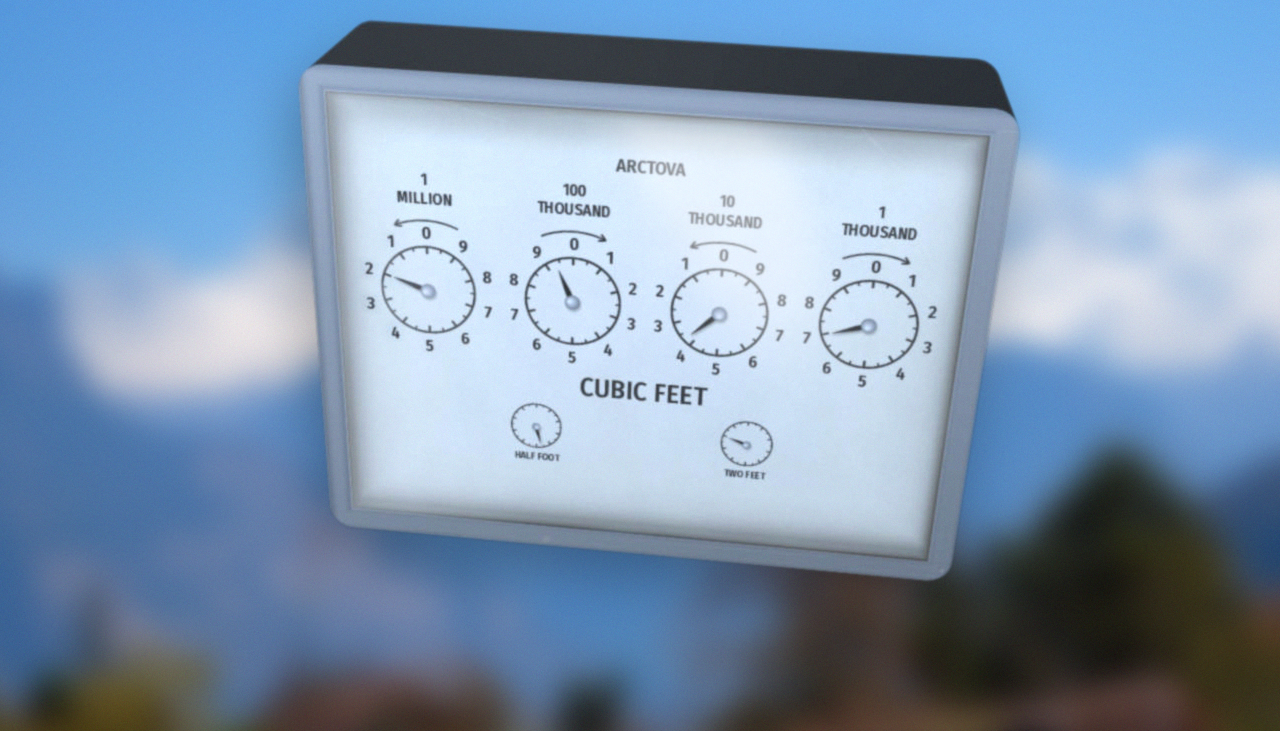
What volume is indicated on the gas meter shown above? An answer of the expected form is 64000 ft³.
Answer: 193700 ft³
